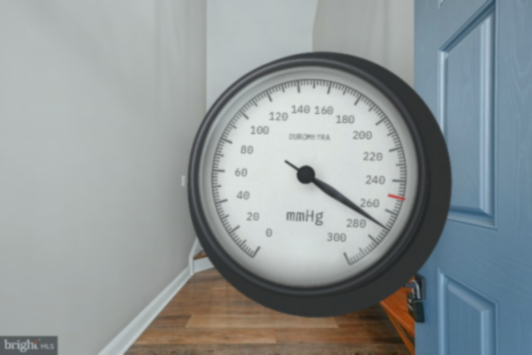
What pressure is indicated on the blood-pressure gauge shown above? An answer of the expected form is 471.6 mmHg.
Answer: 270 mmHg
